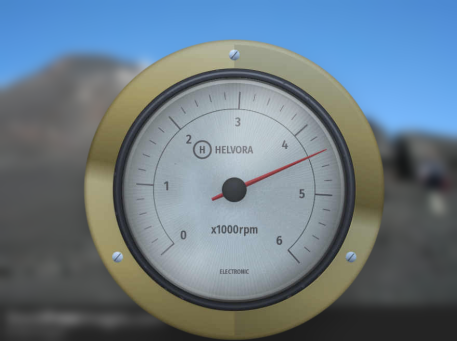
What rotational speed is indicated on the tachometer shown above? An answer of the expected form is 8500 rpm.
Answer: 4400 rpm
